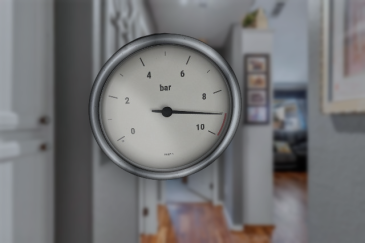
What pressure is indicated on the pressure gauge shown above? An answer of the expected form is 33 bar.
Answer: 9 bar
